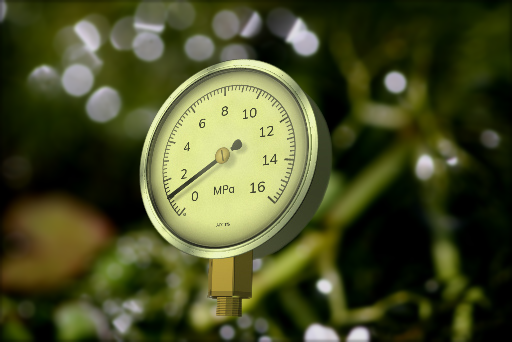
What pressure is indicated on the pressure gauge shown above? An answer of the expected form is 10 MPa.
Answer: 1 MPa
